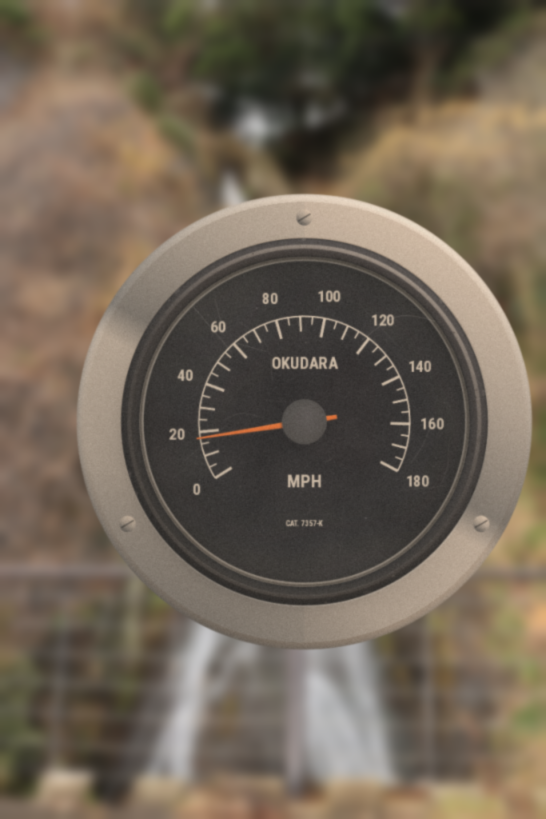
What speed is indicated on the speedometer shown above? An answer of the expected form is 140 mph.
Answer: 17.5 mph
